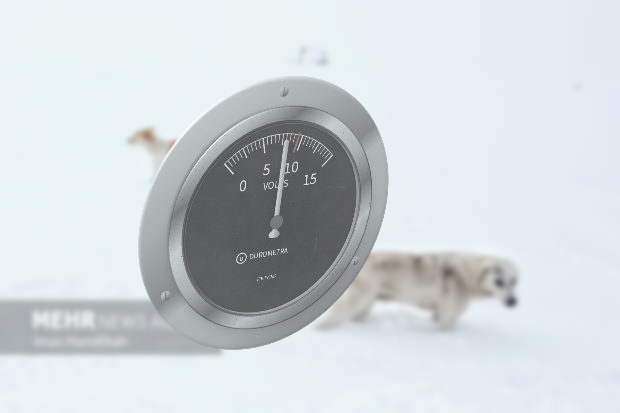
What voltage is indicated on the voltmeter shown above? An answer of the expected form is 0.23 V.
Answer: 7.5 V
